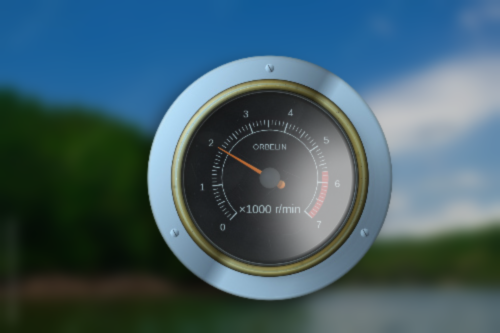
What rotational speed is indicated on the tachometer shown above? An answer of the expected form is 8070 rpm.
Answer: 2000 rpm
